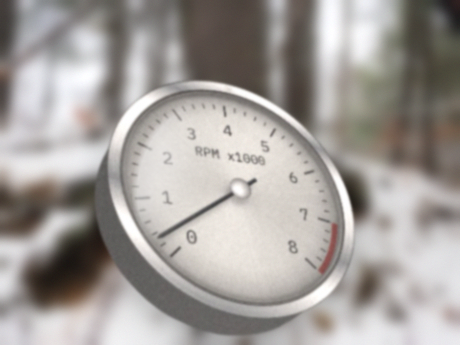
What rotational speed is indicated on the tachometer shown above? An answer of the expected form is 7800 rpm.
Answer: 300 rpm
